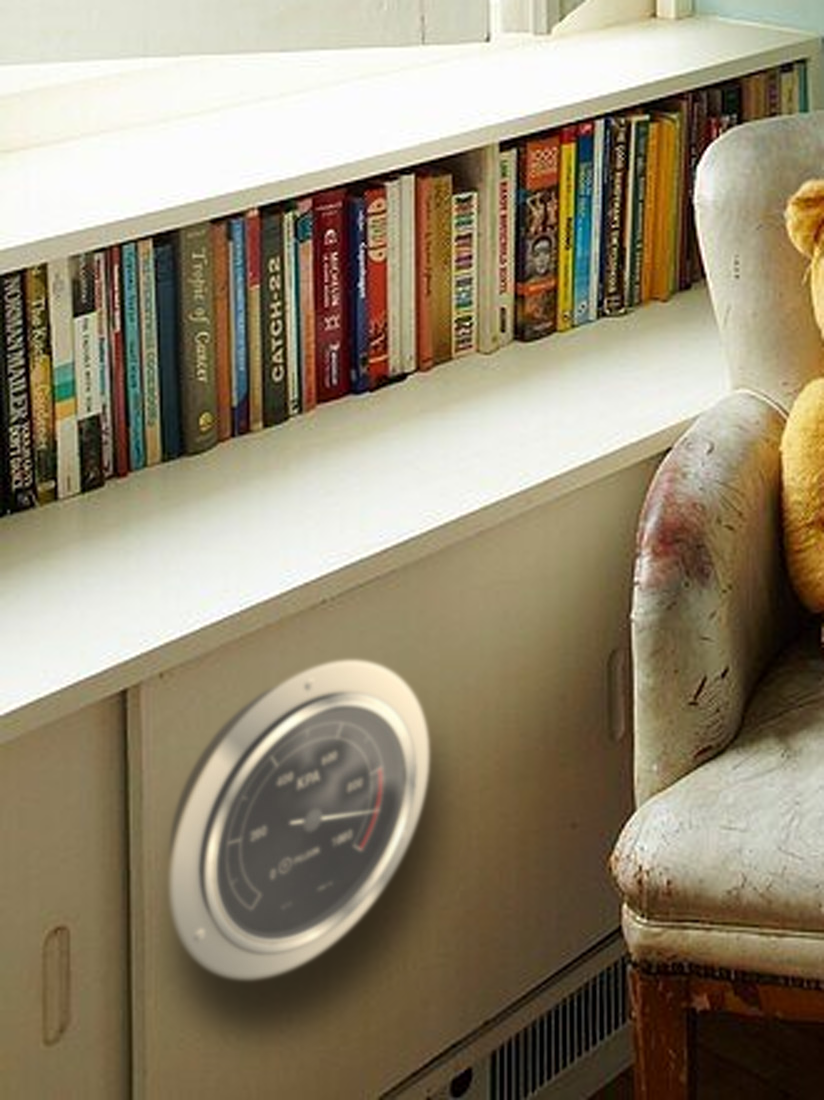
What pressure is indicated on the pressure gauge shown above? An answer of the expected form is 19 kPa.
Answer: 900 kPa
